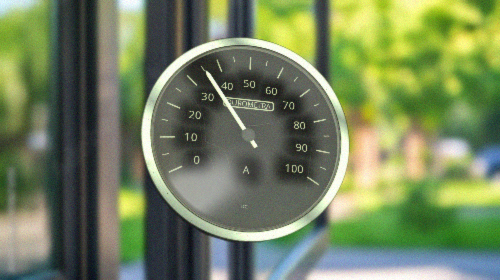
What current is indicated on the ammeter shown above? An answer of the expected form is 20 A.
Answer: 35 A
